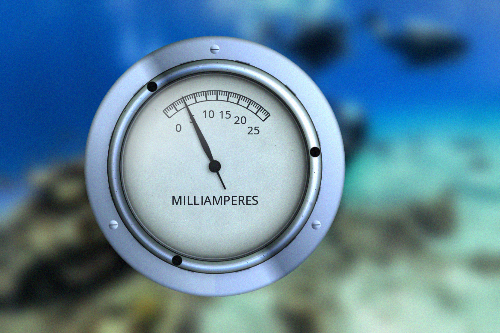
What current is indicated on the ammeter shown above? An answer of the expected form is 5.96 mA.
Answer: 5 mA
